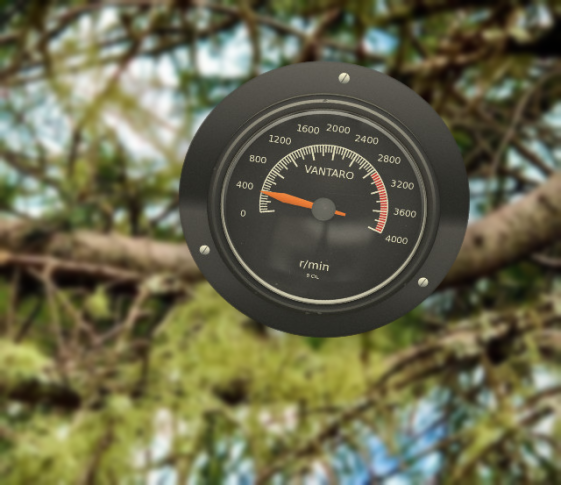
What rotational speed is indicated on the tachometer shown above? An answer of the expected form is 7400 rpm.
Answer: 400 rpm
